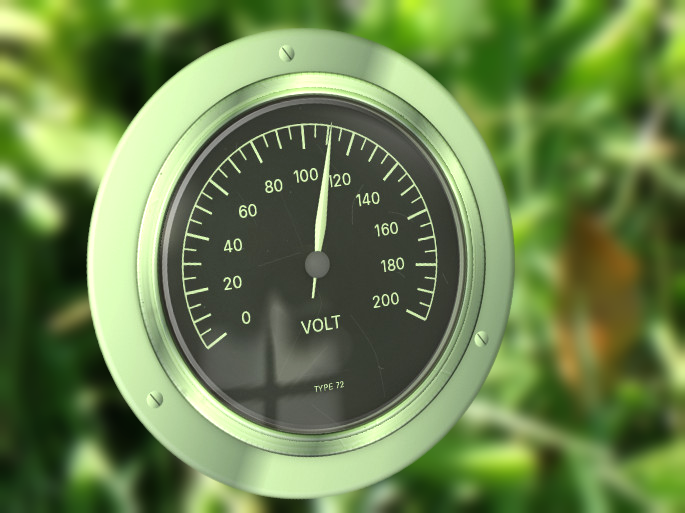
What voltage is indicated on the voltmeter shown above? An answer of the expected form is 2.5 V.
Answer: 110 V
